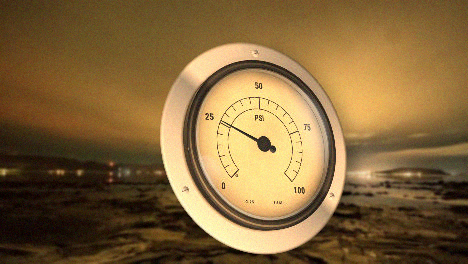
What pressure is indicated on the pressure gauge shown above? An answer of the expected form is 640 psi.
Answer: 25 psi
